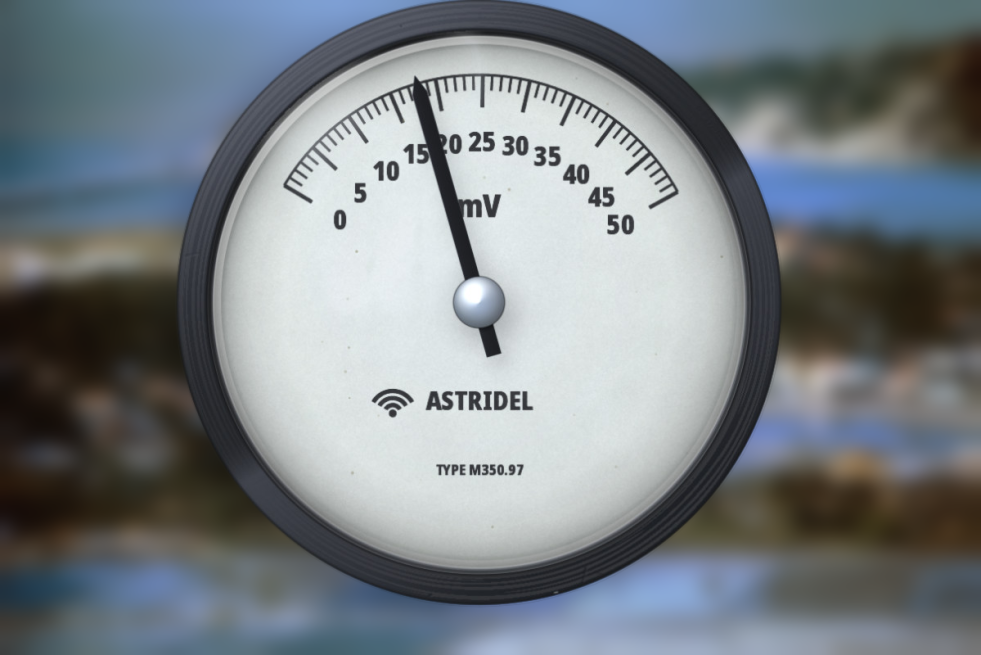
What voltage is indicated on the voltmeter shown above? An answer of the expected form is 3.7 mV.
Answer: 18 mV
